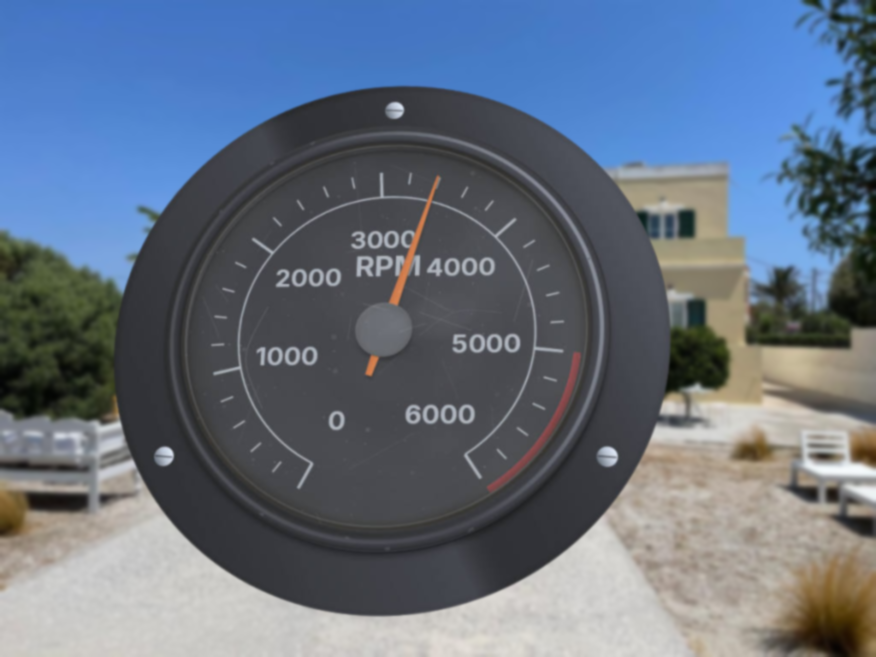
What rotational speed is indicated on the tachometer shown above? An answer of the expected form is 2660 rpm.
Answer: 3400 rpm
